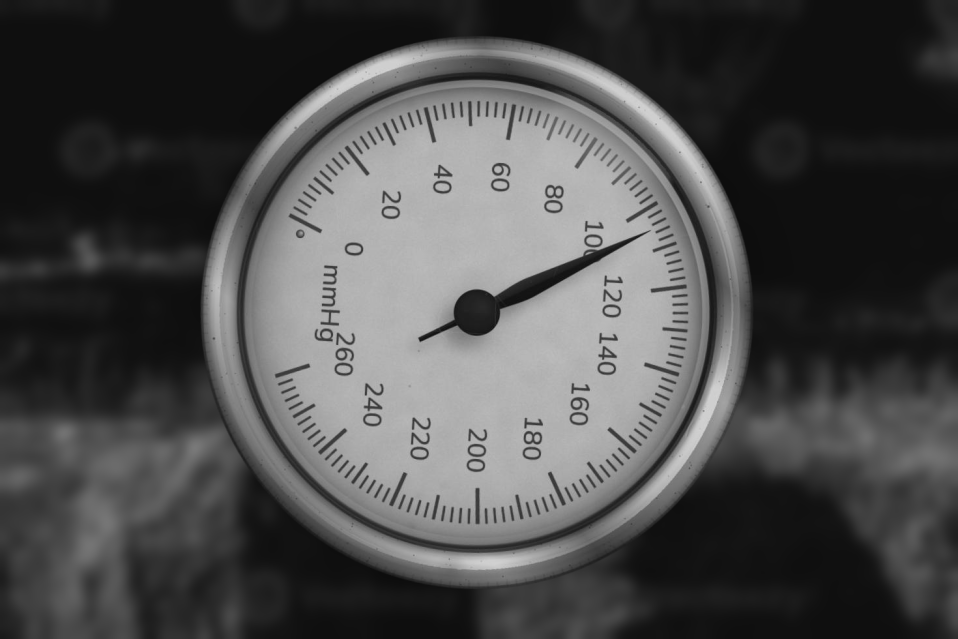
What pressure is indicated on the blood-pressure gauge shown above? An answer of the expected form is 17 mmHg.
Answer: 105 mmHg
